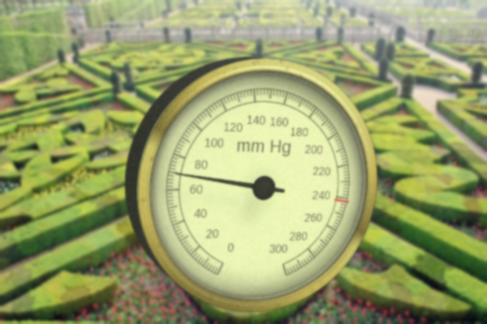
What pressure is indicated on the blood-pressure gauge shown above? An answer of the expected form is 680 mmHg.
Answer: 70 mmHg
